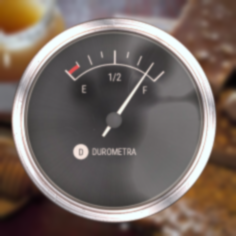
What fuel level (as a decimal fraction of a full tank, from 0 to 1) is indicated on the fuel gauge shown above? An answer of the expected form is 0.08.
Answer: 0.875
